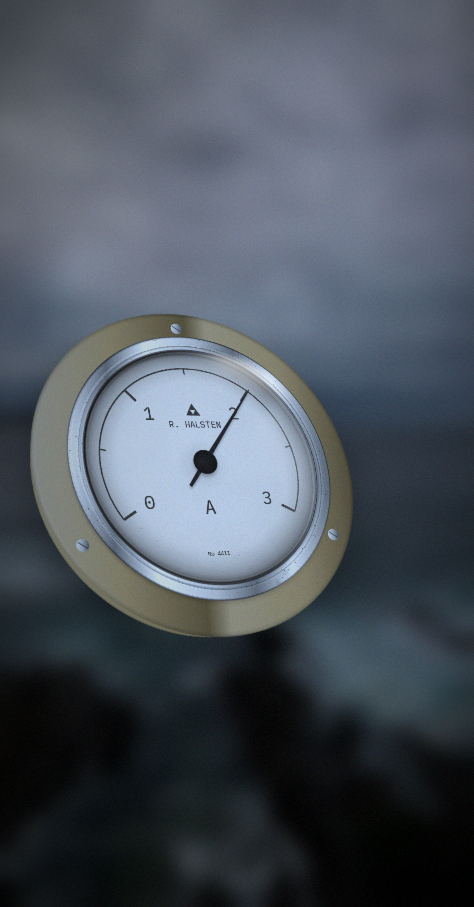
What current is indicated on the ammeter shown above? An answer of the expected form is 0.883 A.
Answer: 2 A
